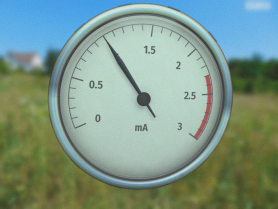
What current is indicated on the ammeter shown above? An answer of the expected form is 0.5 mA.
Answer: 1 mA
